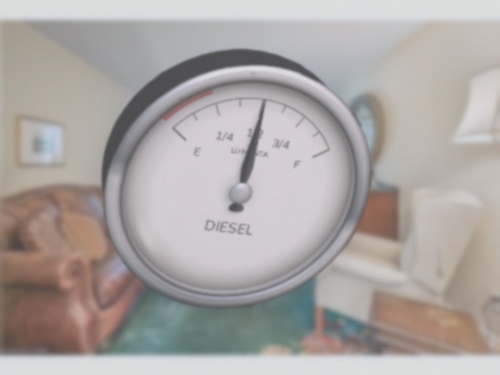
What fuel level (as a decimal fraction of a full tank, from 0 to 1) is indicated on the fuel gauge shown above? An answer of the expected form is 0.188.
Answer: 0.5
